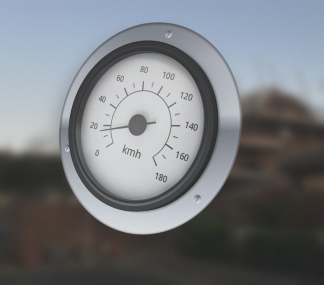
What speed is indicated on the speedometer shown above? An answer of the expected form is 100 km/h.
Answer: 15 km/h
